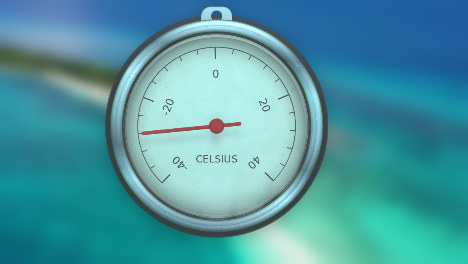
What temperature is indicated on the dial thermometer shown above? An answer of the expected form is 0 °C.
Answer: -28 °C
